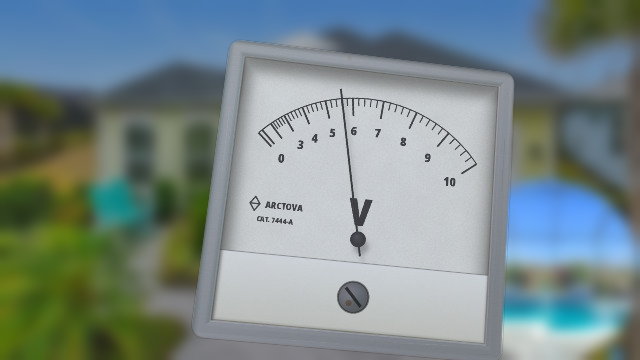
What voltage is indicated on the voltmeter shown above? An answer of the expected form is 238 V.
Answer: 5.6 V
